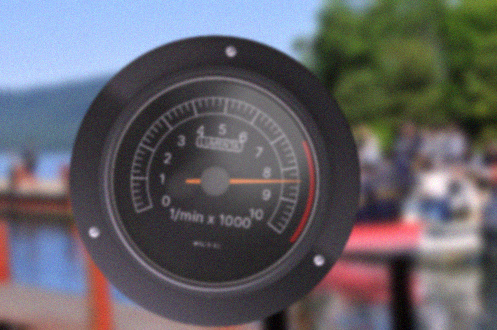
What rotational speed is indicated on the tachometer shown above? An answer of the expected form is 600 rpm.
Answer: 8400 rpm
